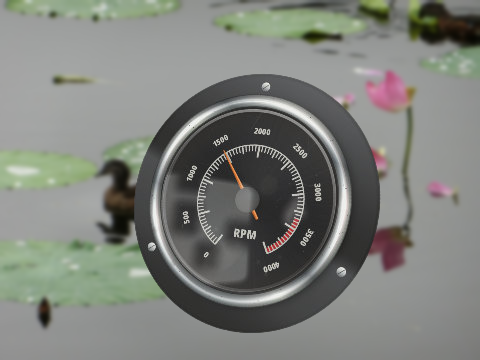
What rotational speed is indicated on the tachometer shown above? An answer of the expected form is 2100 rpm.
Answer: 1500 rpm
